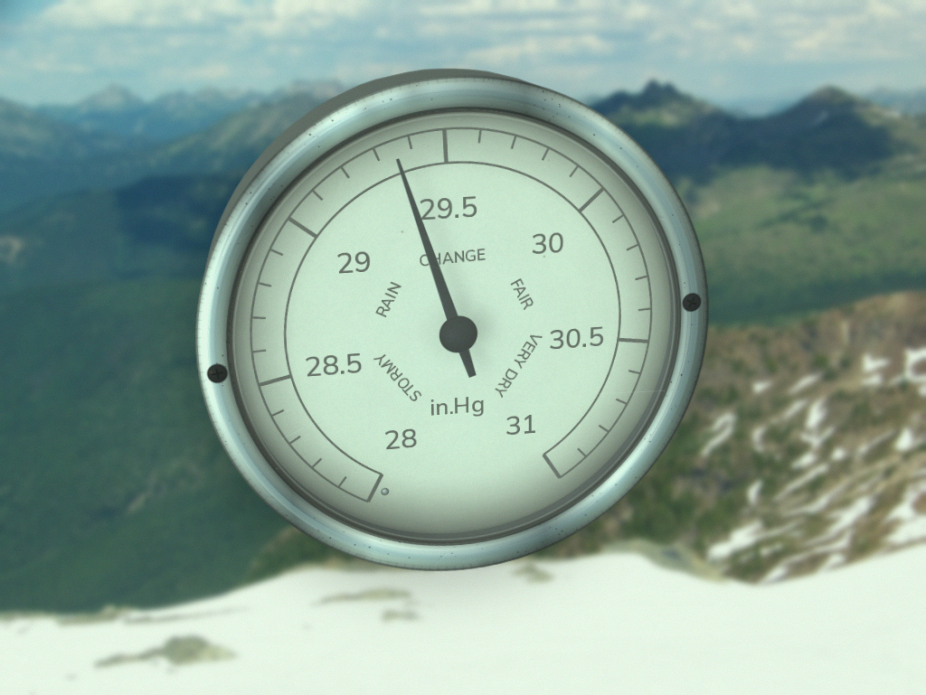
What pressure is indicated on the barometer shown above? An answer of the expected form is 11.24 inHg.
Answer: 29.35 inHg
